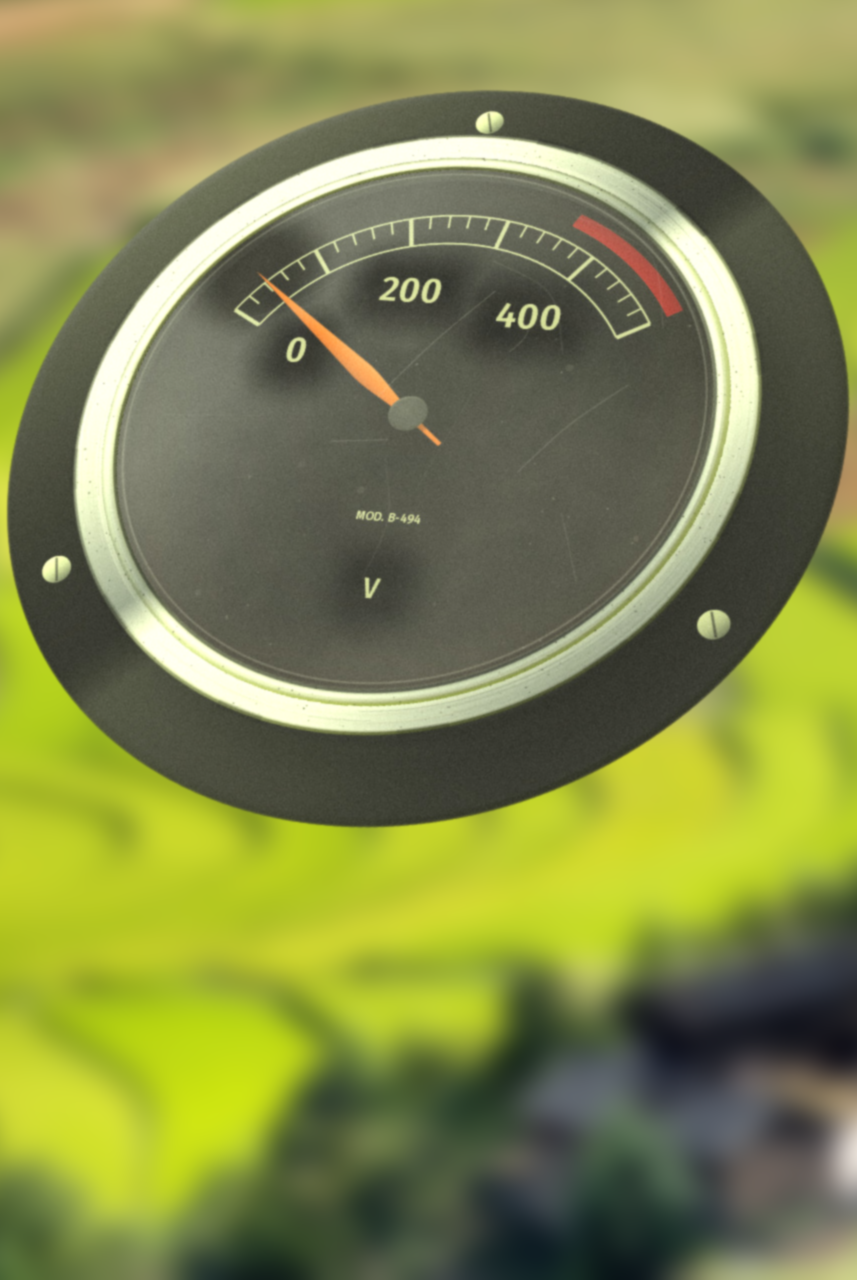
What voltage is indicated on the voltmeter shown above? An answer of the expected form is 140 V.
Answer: 40 V
